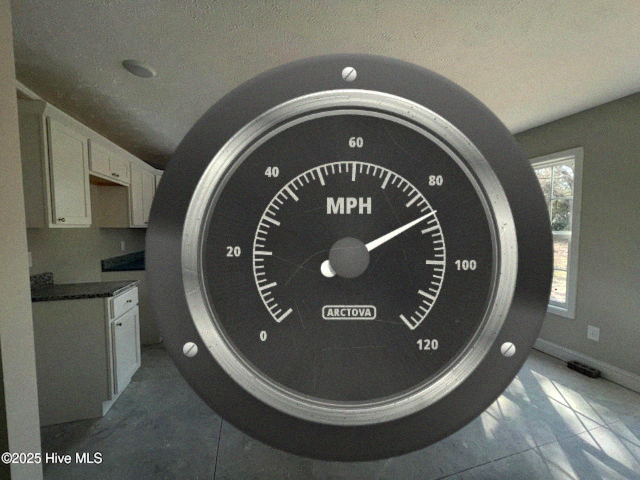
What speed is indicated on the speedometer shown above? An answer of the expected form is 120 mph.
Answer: 86 mph
